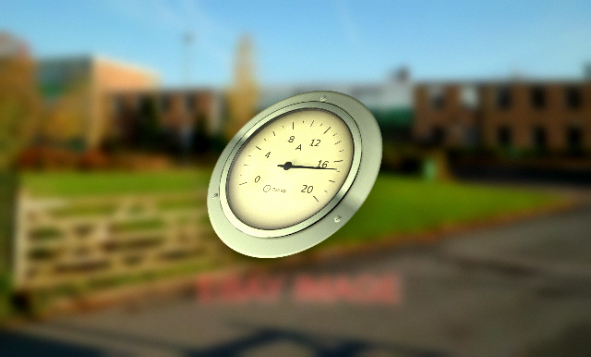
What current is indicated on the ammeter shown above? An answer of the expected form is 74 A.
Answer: 17 A
